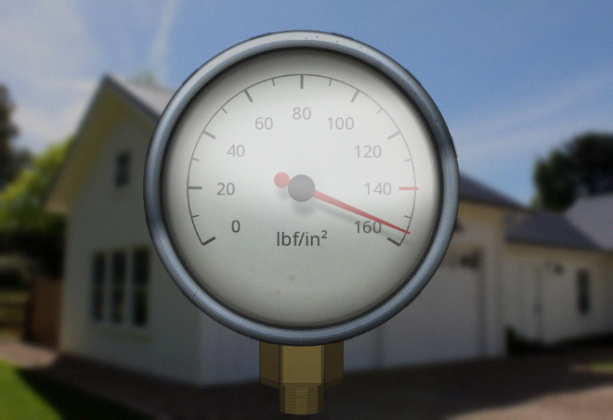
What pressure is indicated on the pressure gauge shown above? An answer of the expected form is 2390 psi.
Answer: 155 psi
